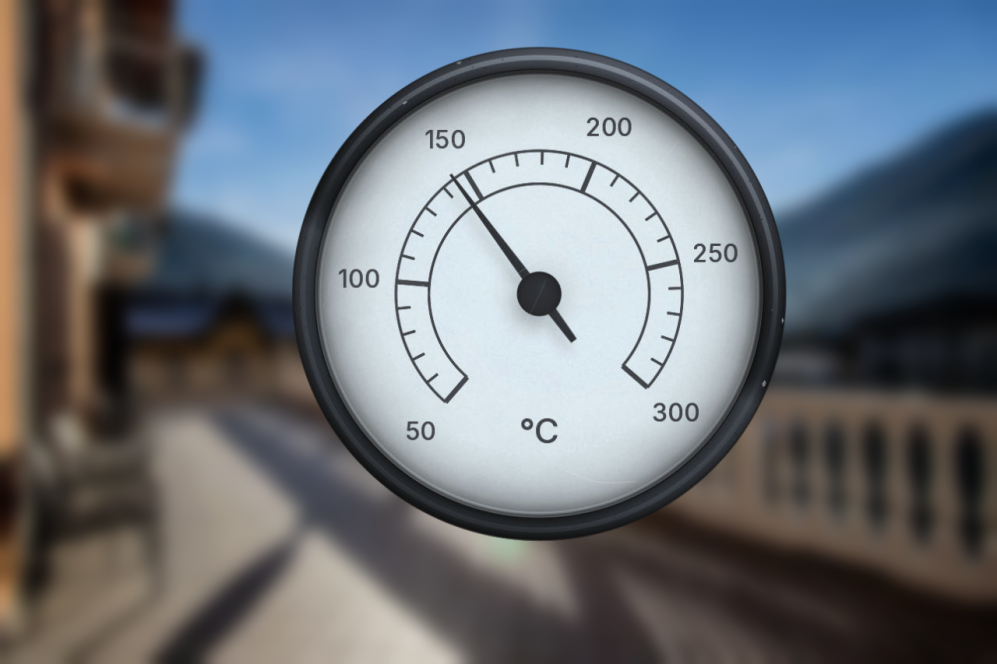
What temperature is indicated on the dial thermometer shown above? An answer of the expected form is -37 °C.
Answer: 145 °C
